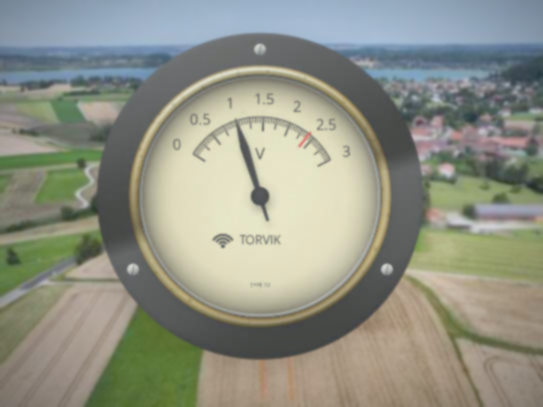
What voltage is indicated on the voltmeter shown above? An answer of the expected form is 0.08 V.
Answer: 1 V
